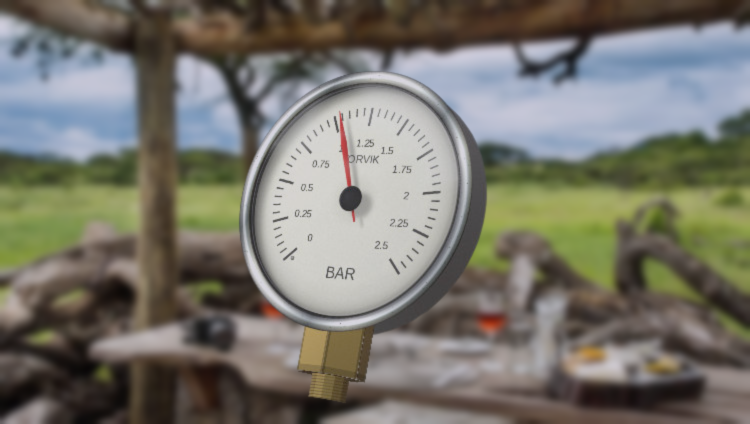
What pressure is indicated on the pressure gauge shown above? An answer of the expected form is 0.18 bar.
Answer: 1.05 bar
